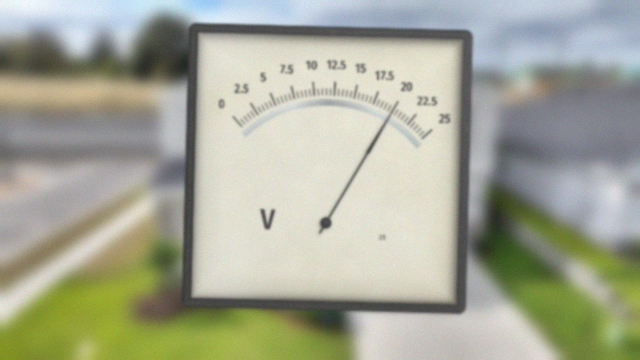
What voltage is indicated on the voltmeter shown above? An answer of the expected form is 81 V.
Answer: 20 V
